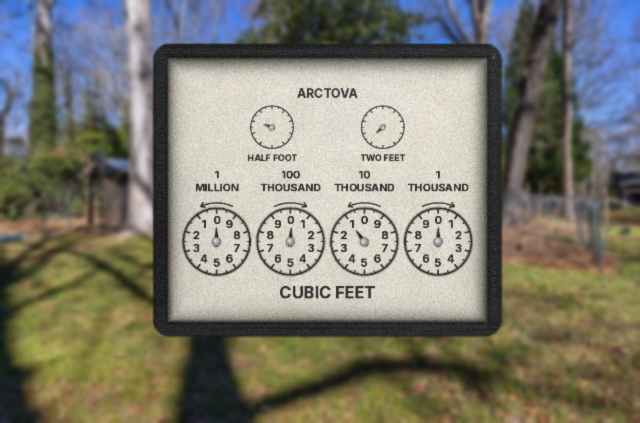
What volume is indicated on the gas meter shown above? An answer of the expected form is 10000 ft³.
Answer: 1000 ft³
